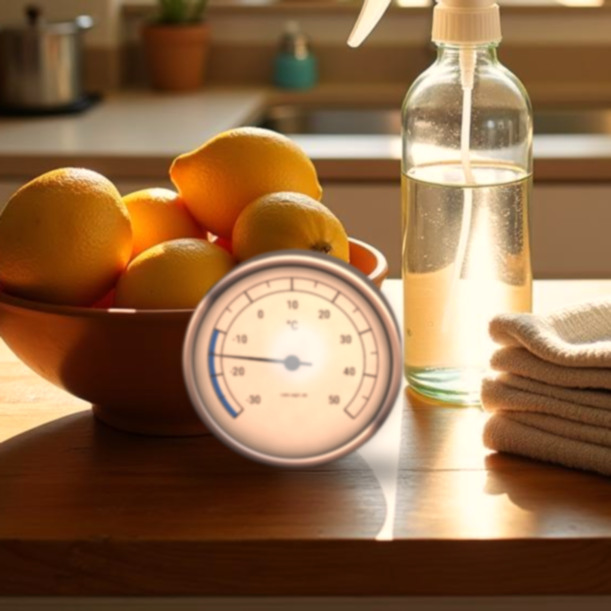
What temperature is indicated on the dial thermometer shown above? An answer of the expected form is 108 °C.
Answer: -15 °C
